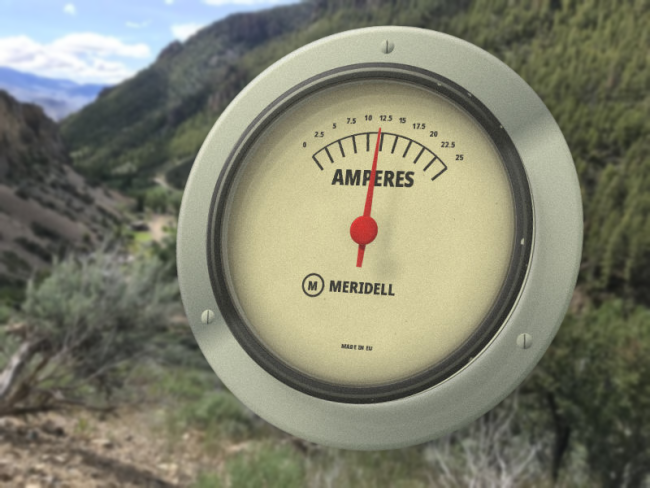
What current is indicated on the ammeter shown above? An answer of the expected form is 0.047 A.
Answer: 12.5 A
